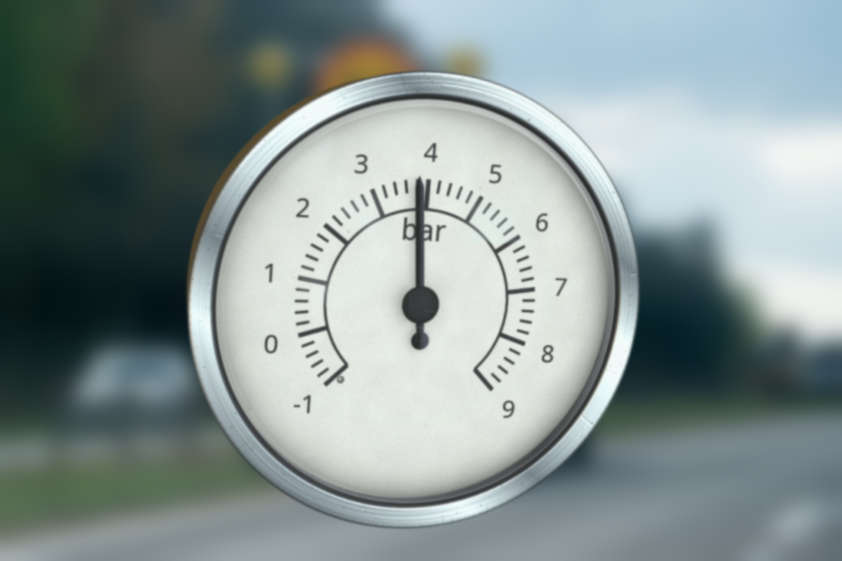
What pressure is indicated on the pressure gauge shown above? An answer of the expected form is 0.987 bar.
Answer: 3.8 bar
